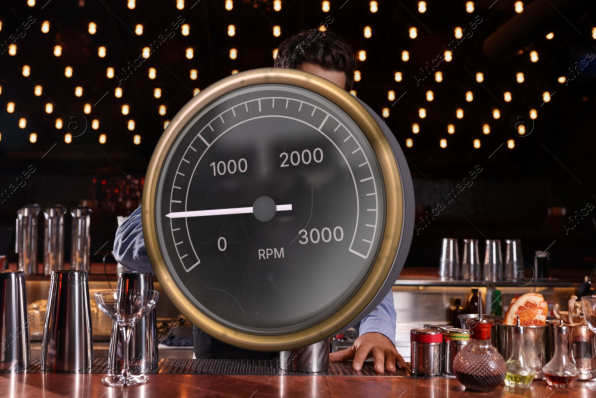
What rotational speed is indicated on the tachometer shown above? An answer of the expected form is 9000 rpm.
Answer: 400 rpm
